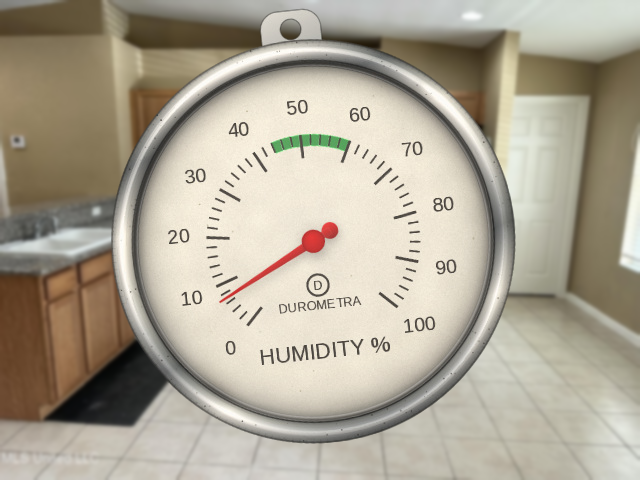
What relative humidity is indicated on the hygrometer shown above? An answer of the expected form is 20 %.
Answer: 7 %
